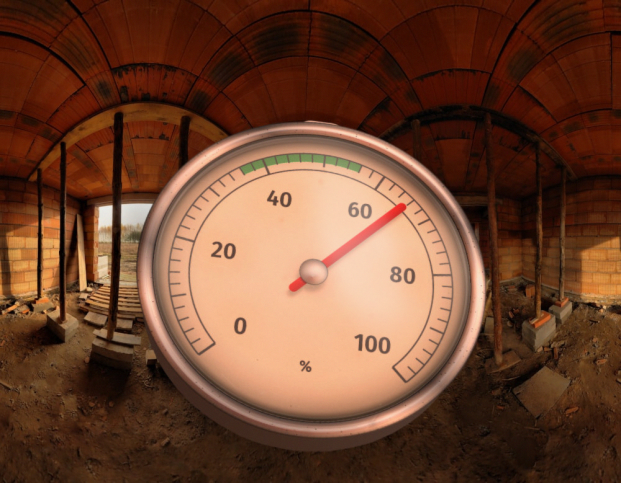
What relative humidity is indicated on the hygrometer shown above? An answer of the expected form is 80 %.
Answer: 66 %
